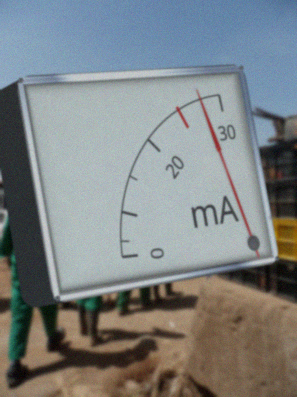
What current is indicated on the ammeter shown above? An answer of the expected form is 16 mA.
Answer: 27.5 mA
